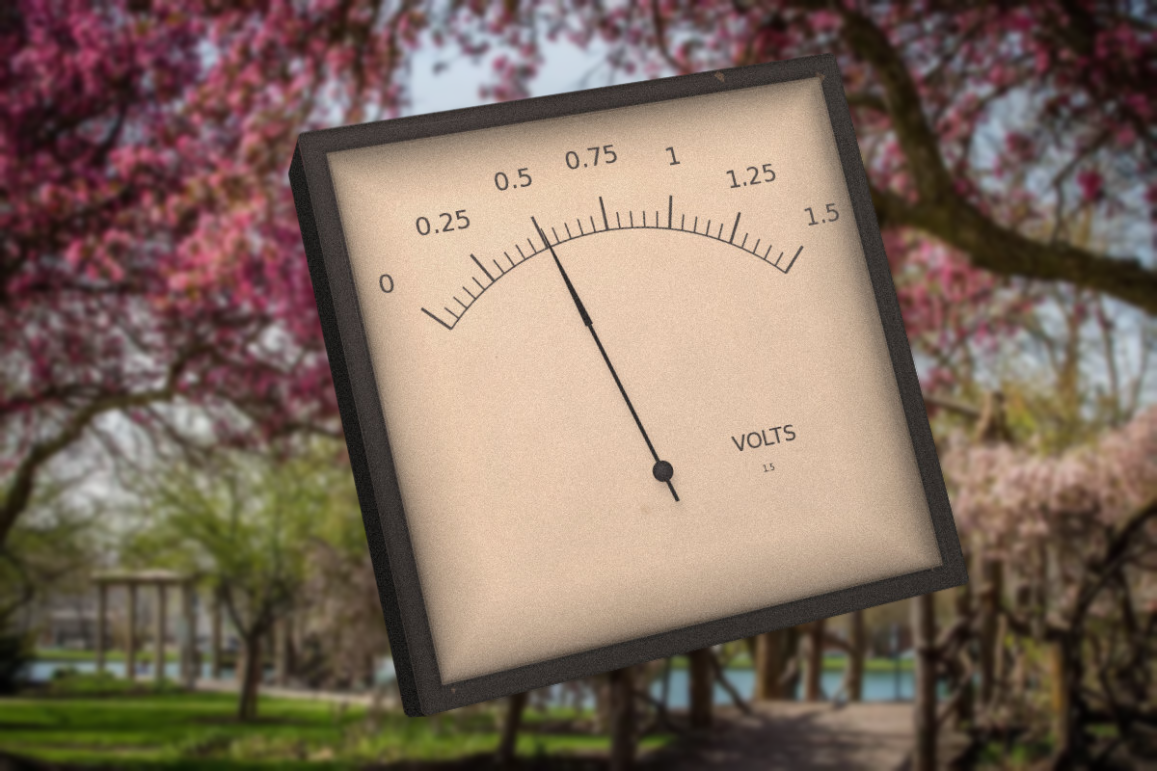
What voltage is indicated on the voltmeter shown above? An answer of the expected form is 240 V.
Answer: 0.5 V
